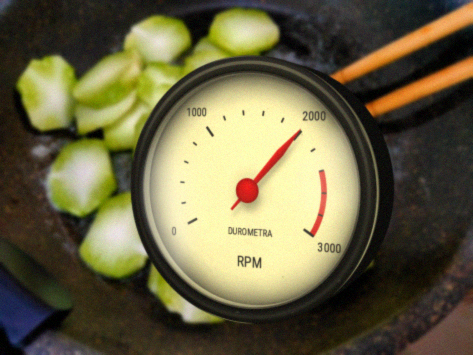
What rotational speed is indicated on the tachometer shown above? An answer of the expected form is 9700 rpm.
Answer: 2000 rpm
